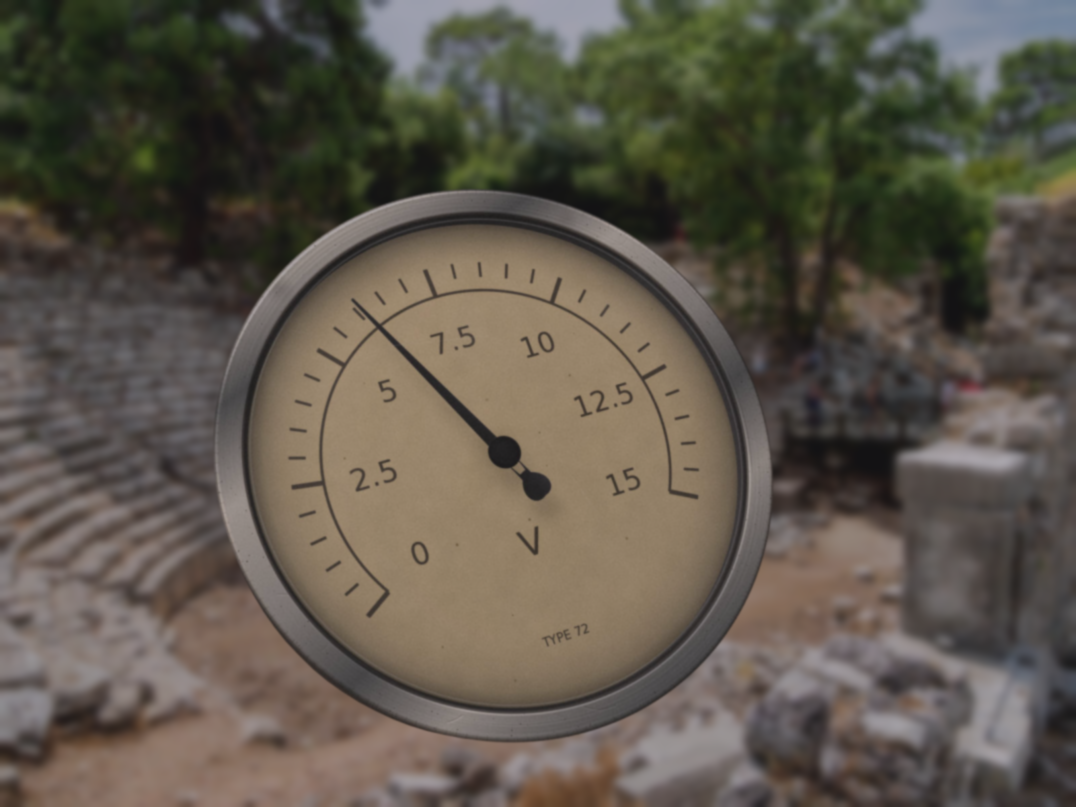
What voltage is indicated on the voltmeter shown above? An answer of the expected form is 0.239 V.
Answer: 6 V
